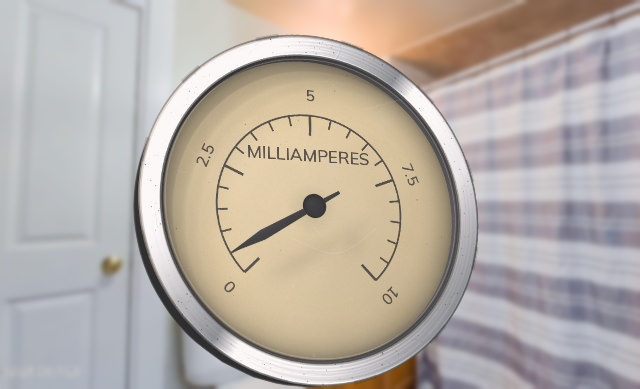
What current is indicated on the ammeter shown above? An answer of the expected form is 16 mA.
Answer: 0.5 mA
